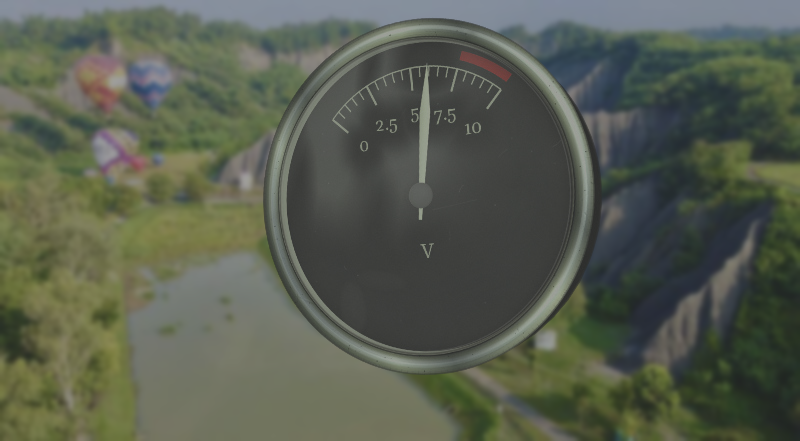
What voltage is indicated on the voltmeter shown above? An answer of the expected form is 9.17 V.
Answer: 6 V
